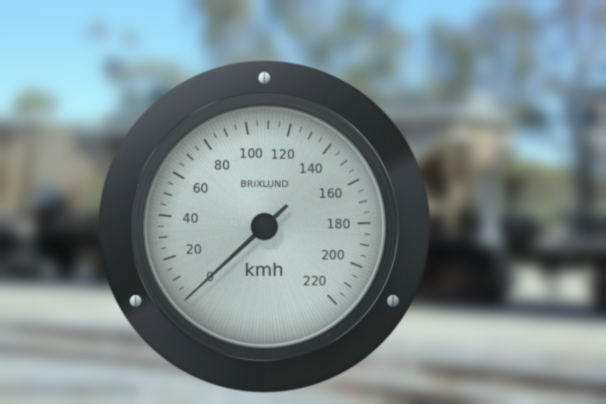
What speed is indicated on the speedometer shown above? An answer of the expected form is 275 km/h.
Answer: 0 km/h
